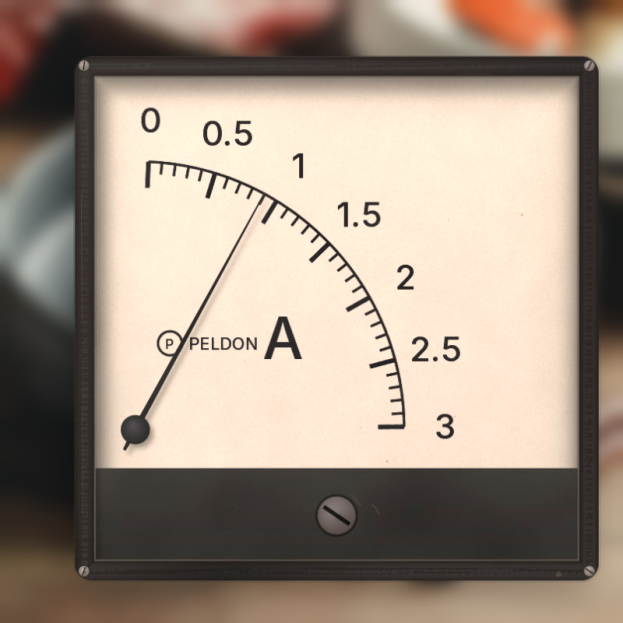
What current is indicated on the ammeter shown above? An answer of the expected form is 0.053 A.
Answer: 0.9 A
